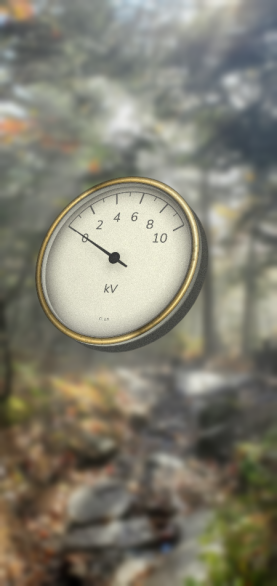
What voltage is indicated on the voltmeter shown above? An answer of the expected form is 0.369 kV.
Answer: 0 kV
